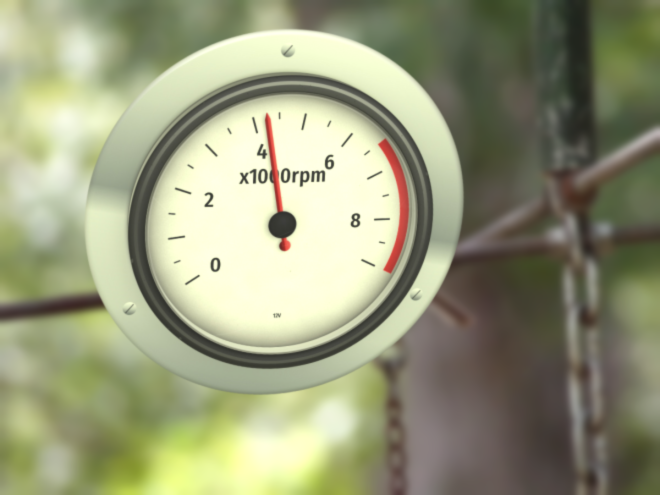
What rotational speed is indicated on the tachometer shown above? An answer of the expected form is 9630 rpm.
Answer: 4250 rpm
